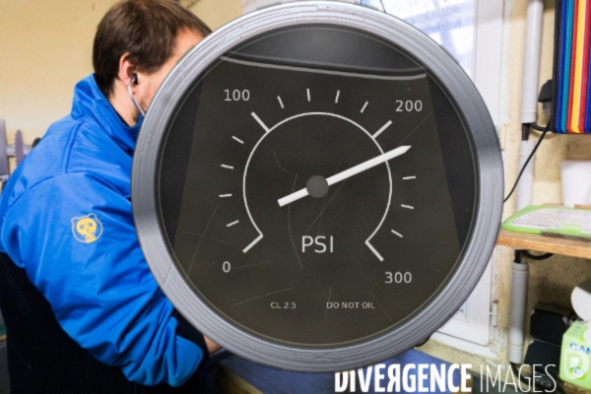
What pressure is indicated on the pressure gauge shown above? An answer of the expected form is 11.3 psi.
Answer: 220 psi
